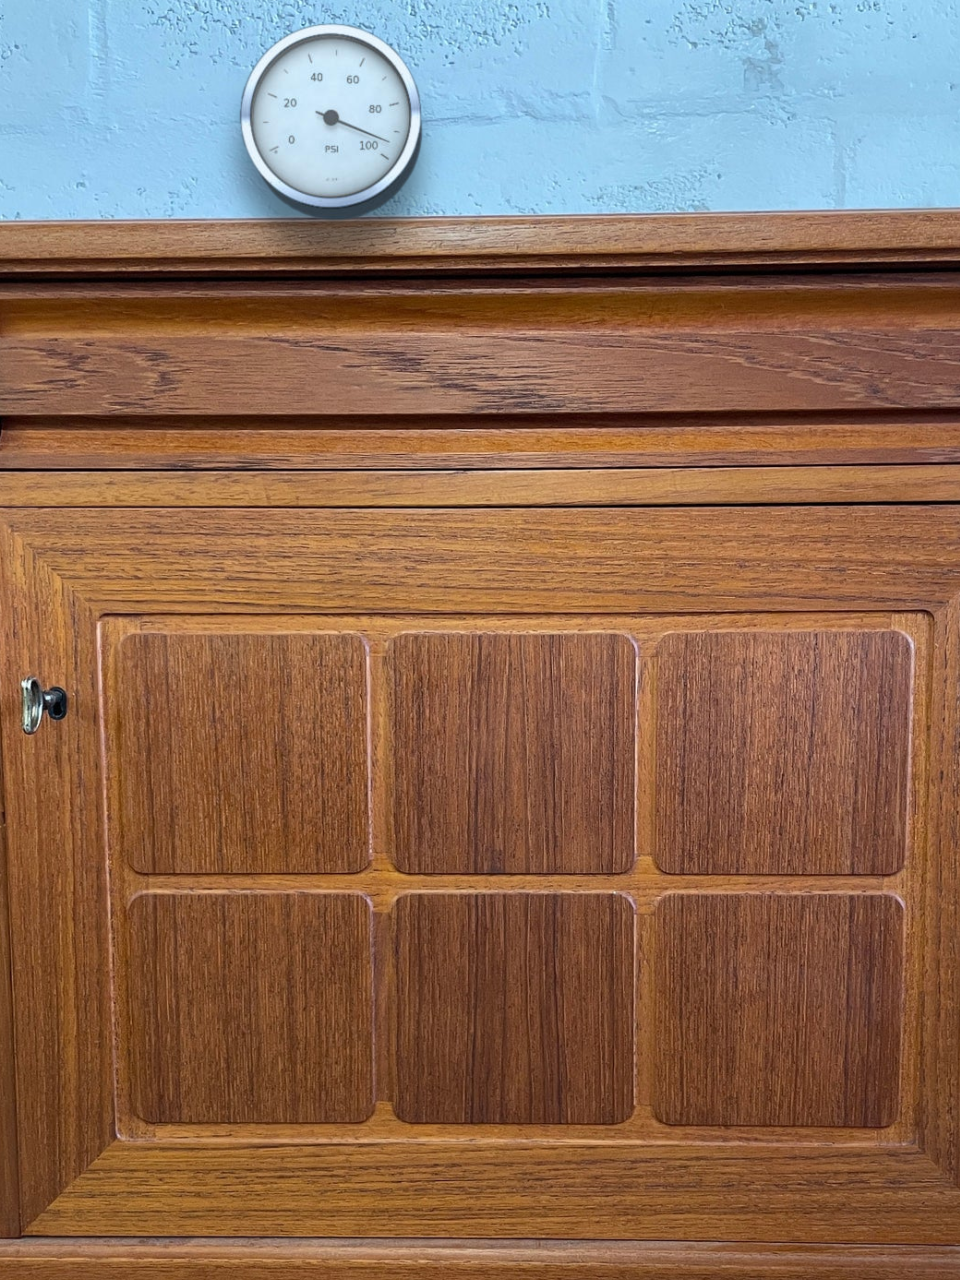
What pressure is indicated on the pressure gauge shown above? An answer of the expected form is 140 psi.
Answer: 95 psi
